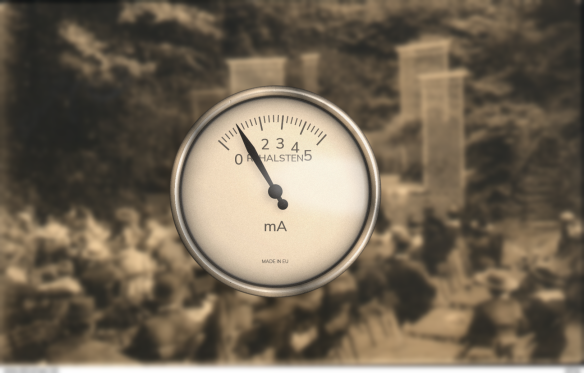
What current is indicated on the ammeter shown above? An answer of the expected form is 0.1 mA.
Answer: 1 mA
